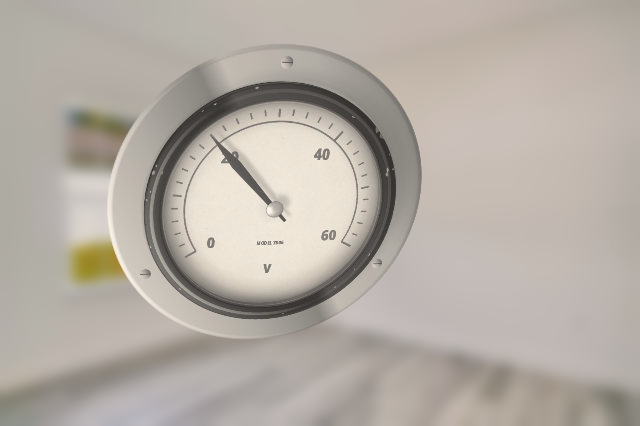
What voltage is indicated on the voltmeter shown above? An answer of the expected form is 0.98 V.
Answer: 20 V
